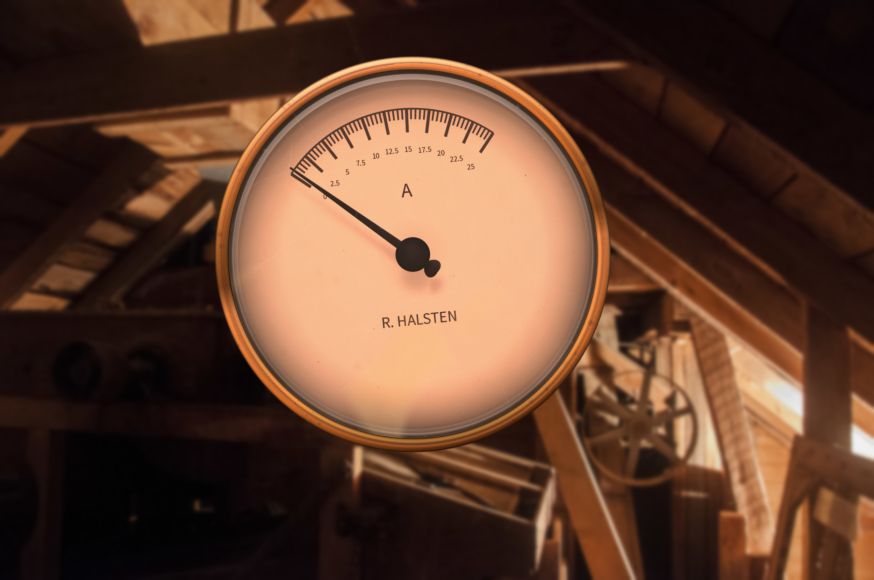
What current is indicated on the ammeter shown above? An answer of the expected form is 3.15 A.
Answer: 0.5 A
